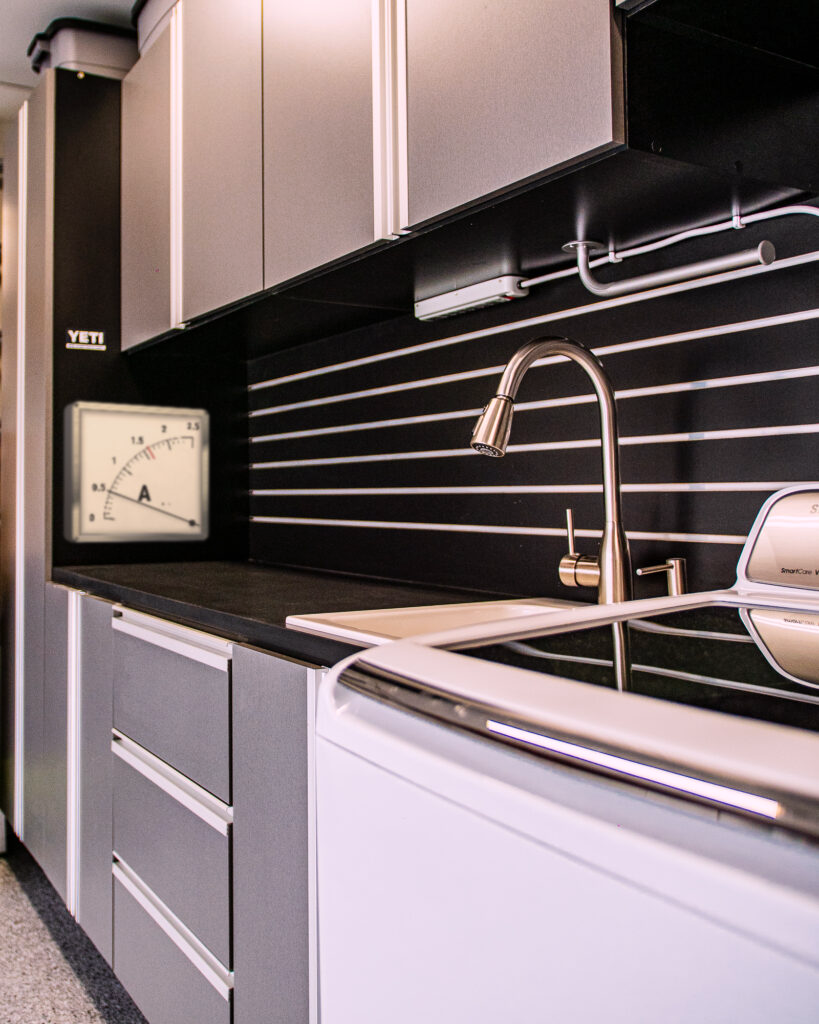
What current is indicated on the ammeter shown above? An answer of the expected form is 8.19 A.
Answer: 0.5 A
